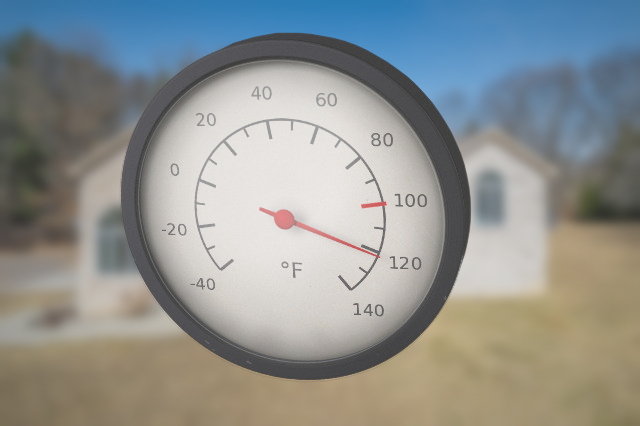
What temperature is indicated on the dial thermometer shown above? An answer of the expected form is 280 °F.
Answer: 120 °F
